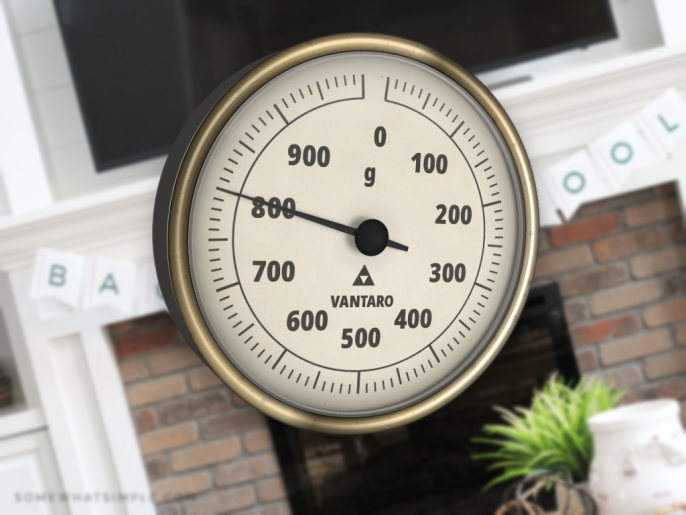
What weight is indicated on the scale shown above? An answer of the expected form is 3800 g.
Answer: 800 g
